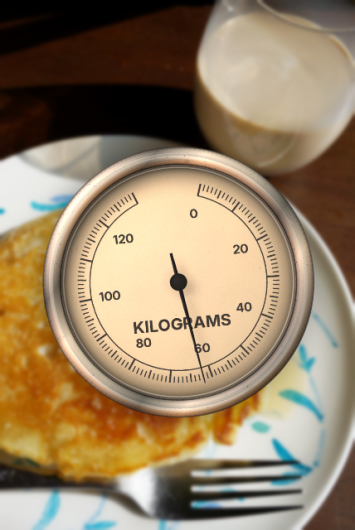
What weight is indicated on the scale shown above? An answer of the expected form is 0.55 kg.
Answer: 62 kg
